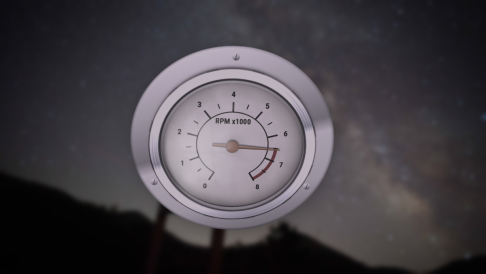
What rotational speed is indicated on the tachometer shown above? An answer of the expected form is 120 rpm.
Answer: 6500 rpm
